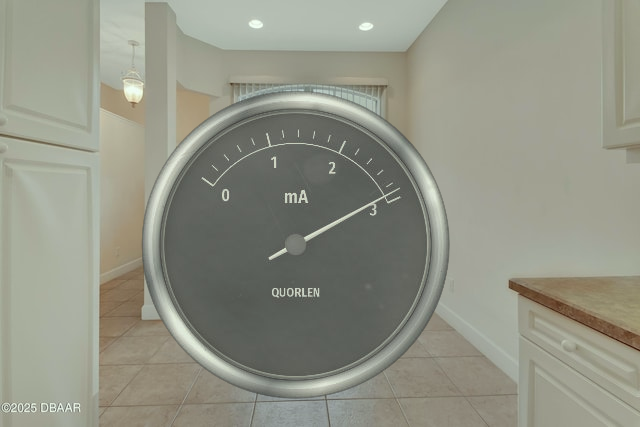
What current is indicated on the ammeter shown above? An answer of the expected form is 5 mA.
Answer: 2.9 mA
